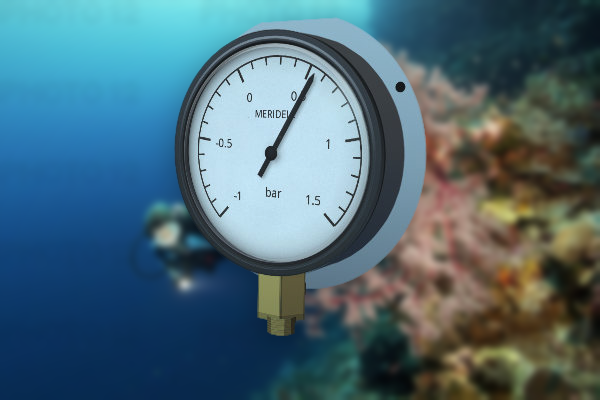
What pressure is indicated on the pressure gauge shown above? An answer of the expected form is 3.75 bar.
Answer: 0.55 bar
